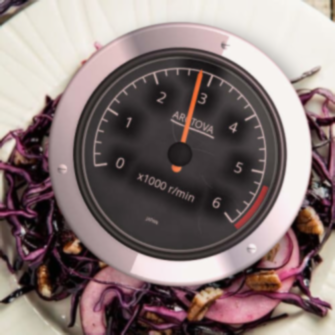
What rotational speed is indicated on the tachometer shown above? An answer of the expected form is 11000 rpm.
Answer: 2800 rpm
